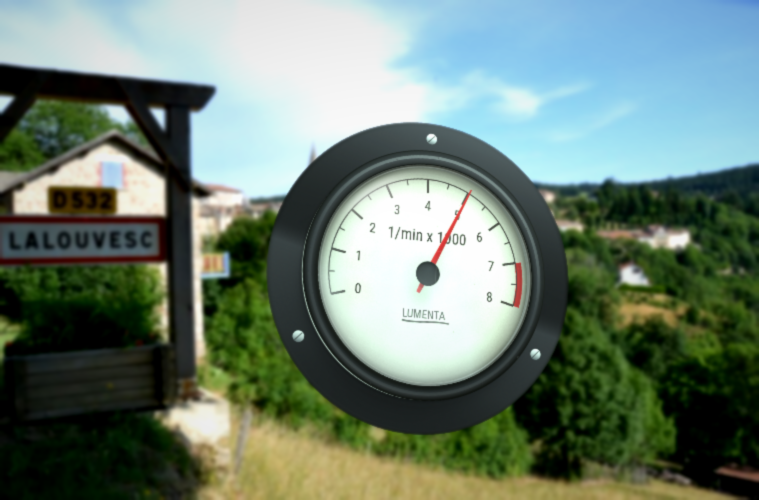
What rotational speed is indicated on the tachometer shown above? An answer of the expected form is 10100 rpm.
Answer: 5000 rpm
